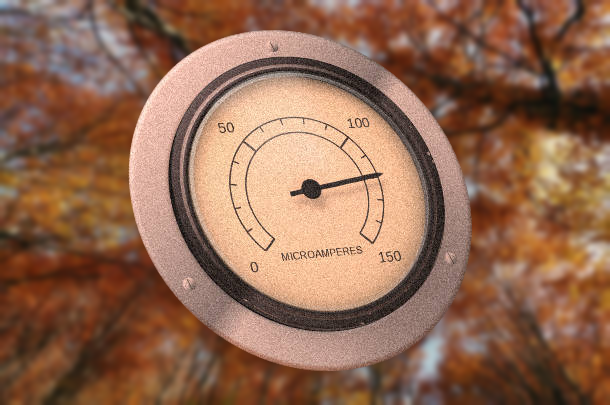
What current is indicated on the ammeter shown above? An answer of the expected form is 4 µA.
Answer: 120 µA
